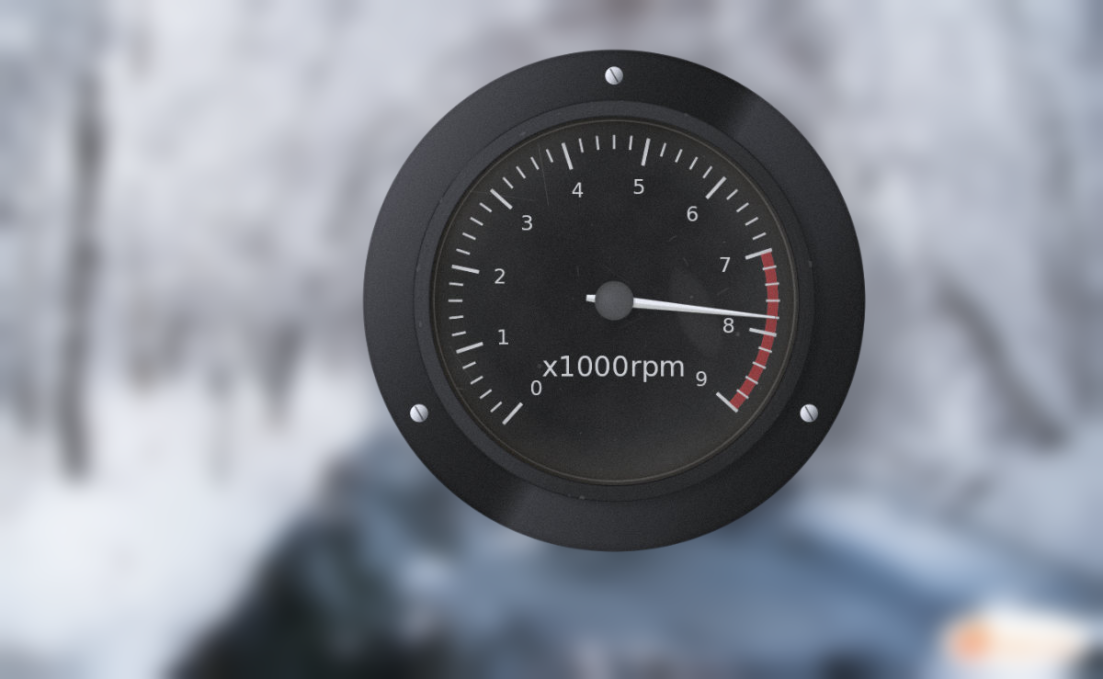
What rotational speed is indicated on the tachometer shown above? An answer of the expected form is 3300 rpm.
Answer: 7800 rpm
